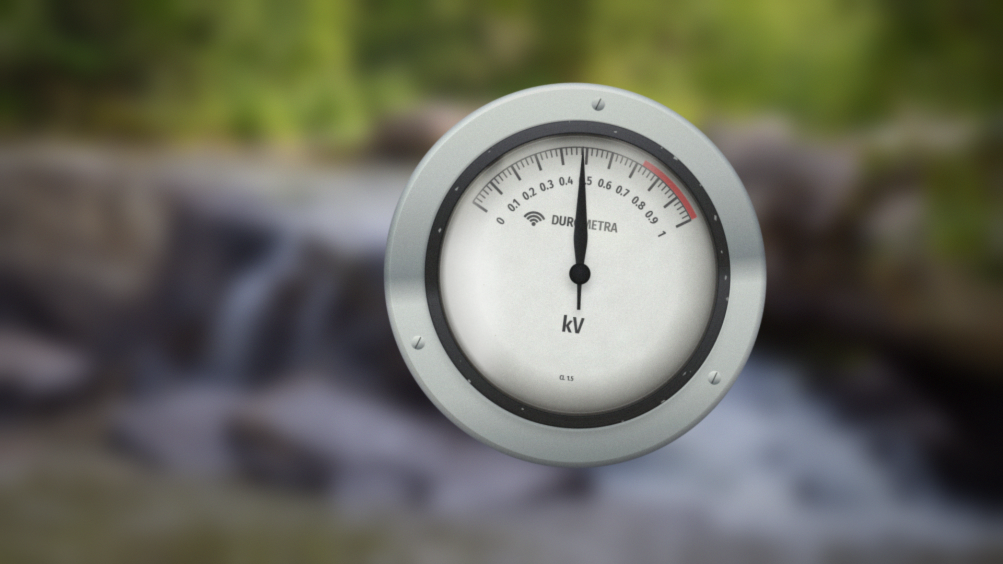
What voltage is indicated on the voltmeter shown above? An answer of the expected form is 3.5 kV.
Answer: 0.48 kV
